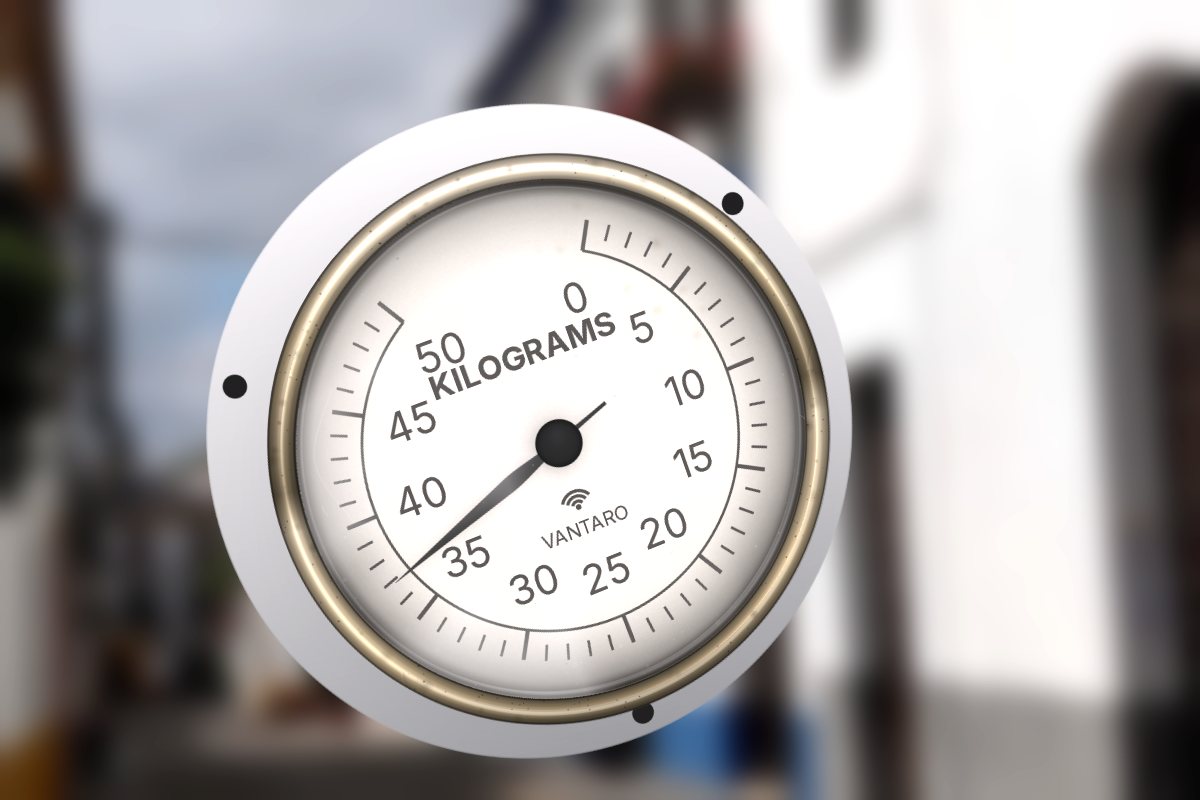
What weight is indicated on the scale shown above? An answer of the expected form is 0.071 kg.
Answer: 37 kg
